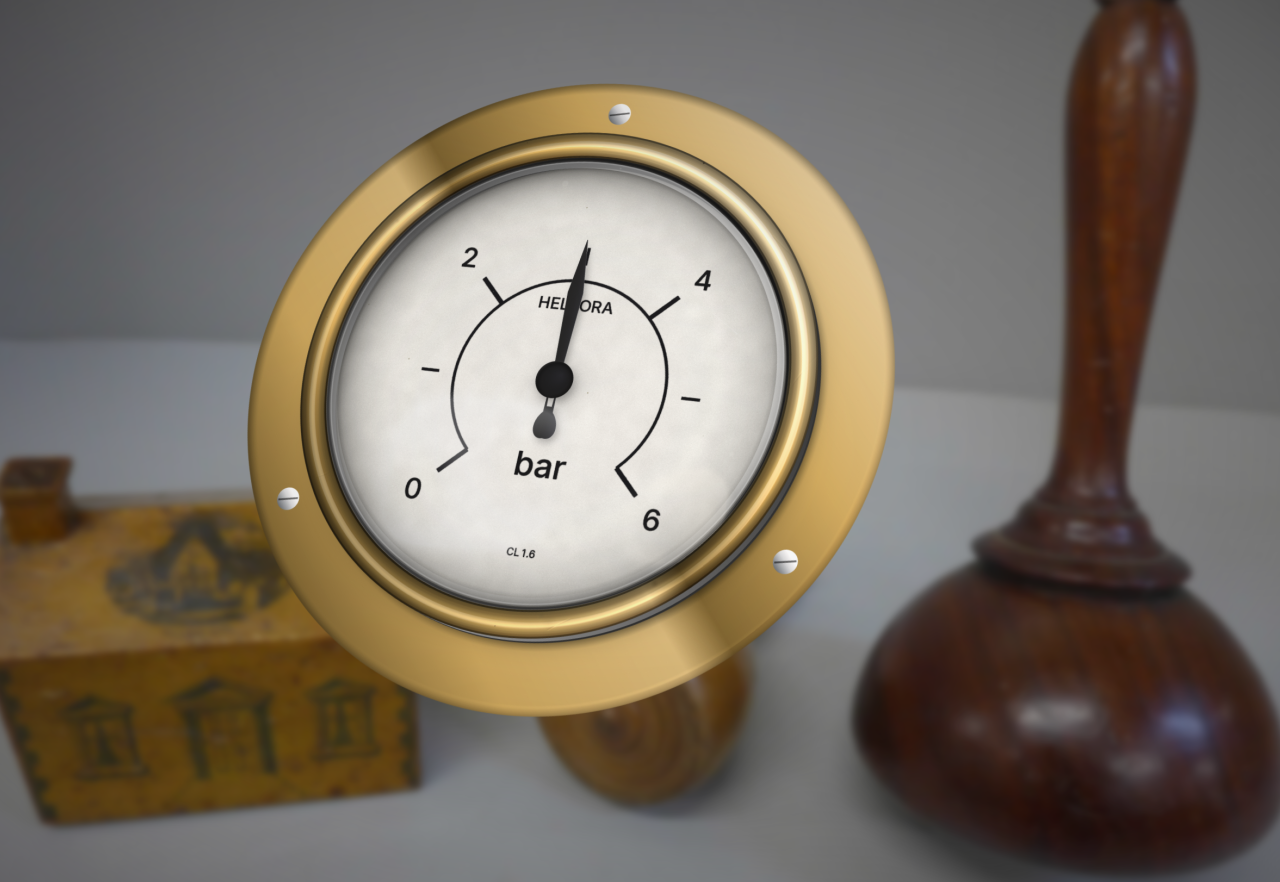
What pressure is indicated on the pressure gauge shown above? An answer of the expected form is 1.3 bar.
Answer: 3 bar
